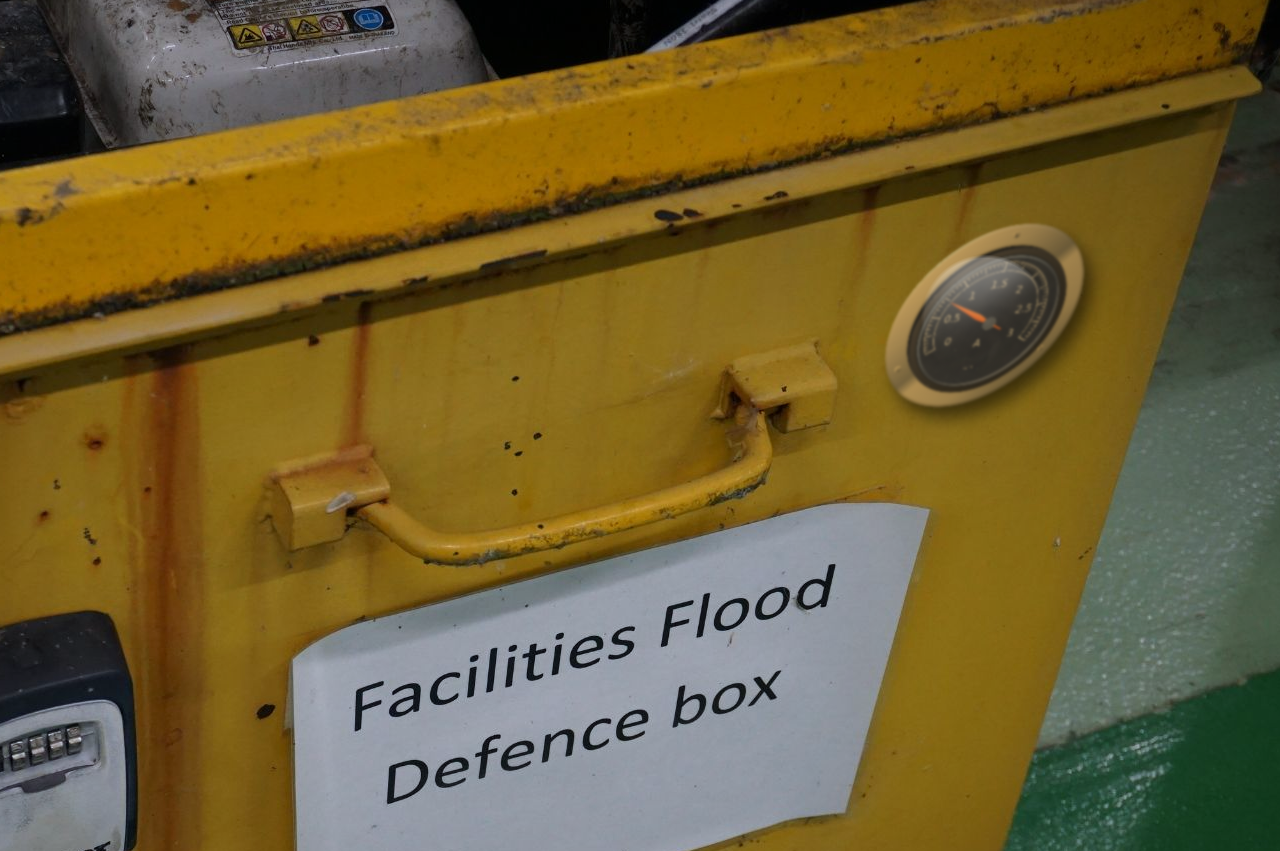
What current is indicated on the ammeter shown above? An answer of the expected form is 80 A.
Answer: 0.75 A
